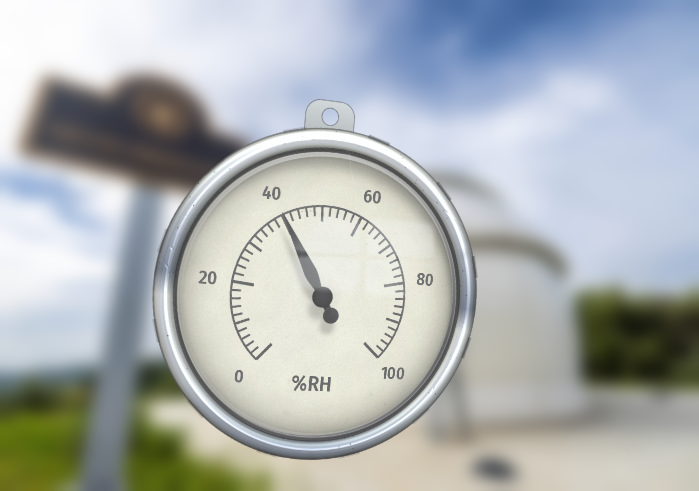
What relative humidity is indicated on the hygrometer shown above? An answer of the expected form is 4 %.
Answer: 40 %
